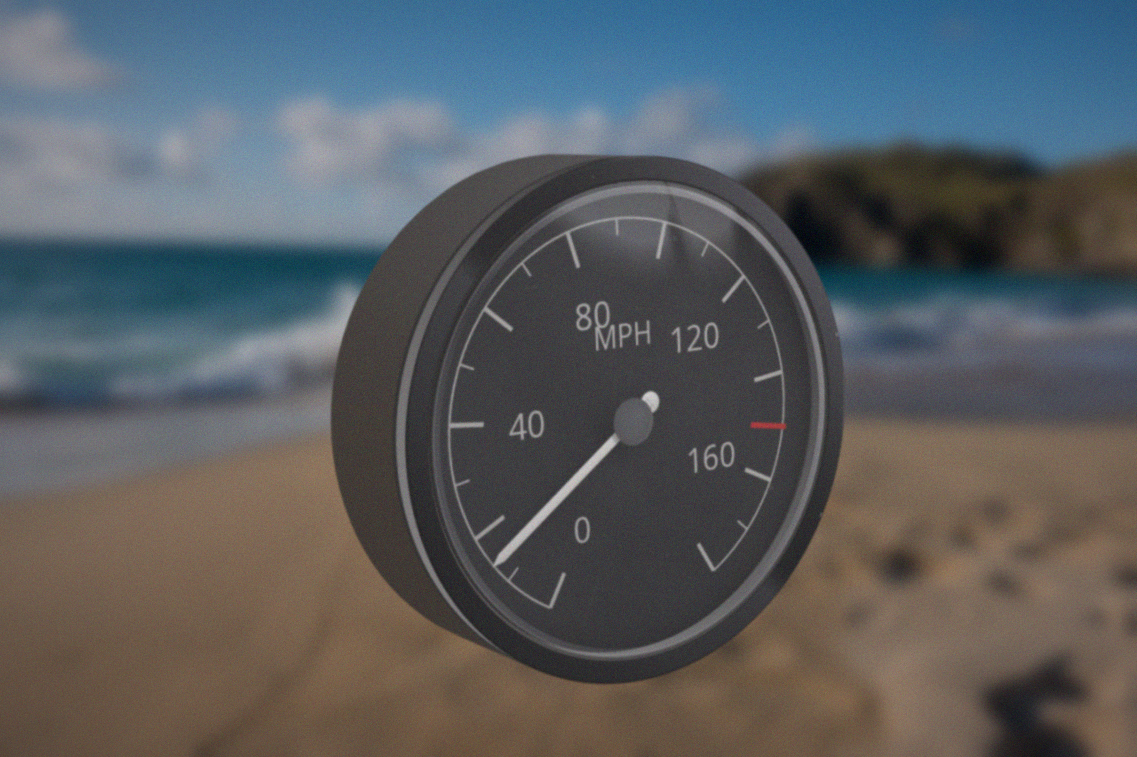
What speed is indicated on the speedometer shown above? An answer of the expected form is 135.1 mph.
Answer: 15 mph
